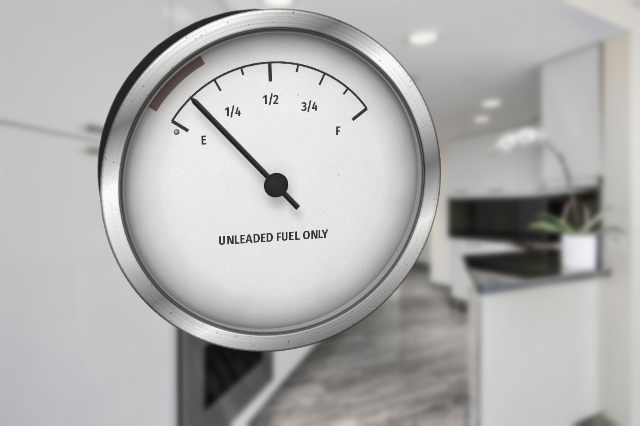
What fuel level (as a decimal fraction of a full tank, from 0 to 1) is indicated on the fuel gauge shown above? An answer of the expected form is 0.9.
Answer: 0.125
